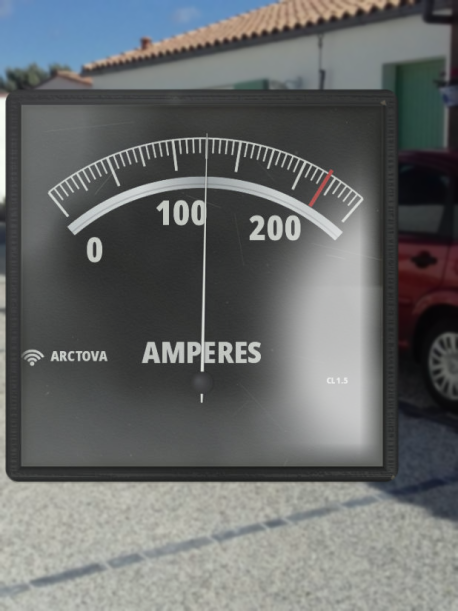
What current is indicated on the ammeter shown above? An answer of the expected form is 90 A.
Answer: 125 A
